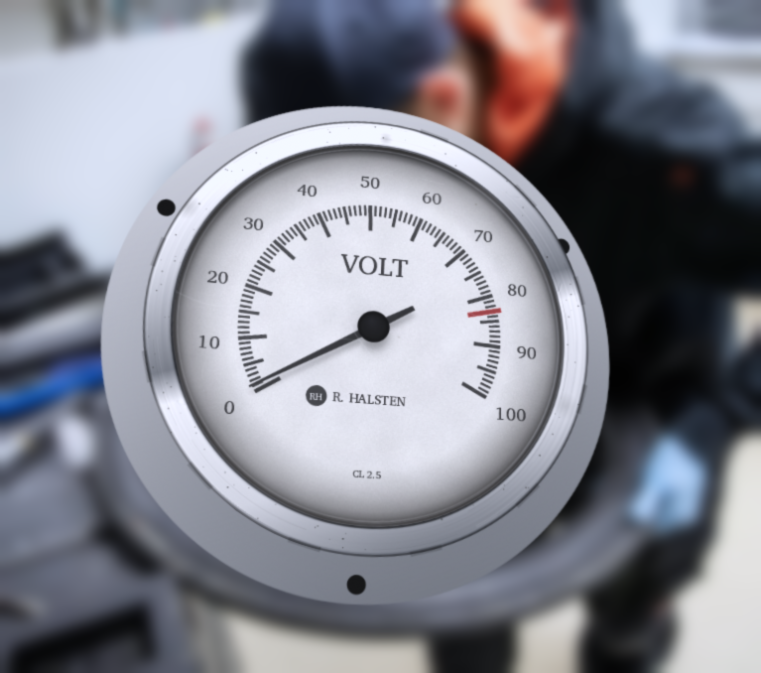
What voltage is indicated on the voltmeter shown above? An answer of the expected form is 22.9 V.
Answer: 1 V
